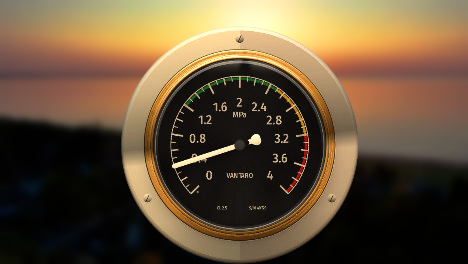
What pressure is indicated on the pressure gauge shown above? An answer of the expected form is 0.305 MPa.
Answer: 0.4 MPa
